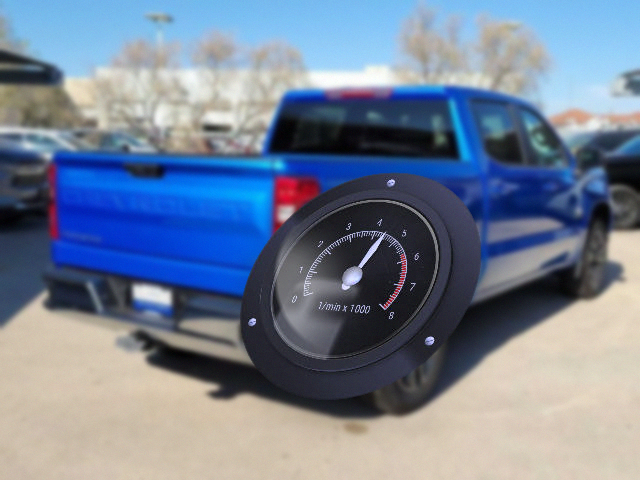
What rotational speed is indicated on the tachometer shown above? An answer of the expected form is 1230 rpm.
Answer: 4500 rpm
